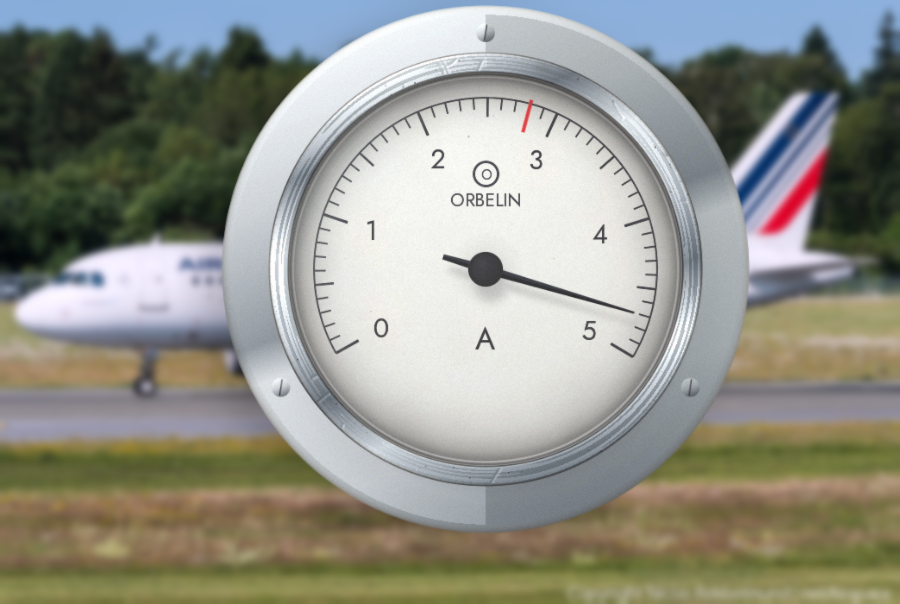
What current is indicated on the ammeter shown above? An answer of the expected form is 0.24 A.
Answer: 4.7 A
